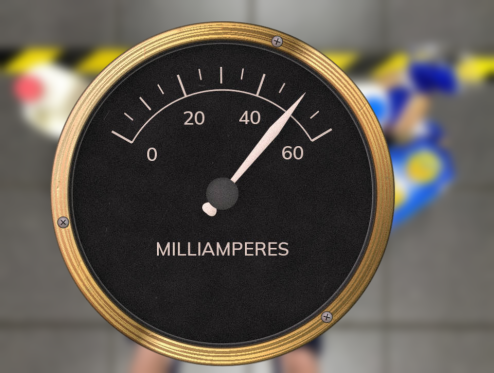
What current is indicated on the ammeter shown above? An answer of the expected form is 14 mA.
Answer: 50 mA
